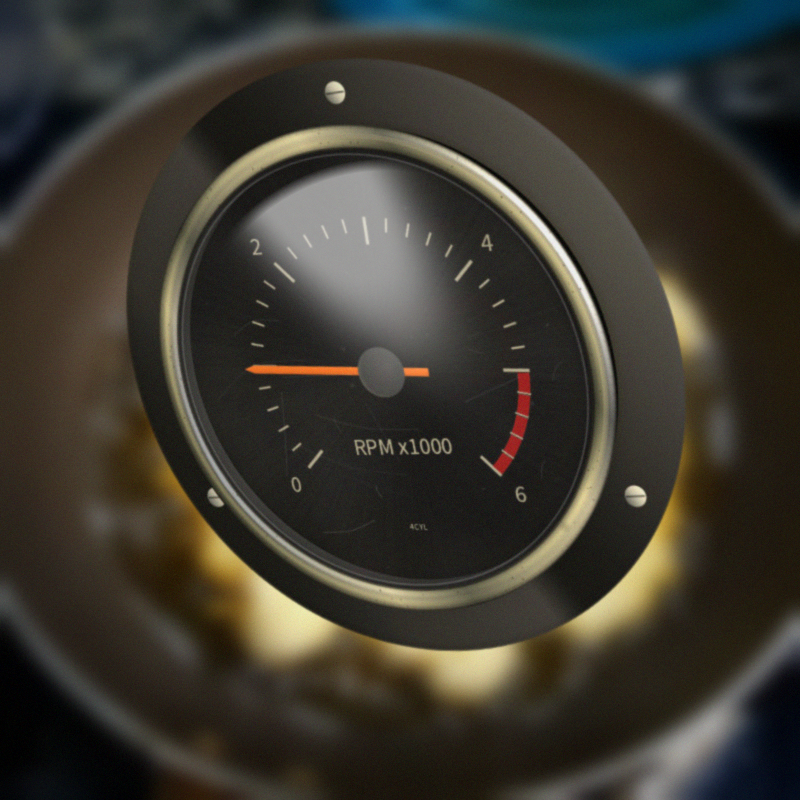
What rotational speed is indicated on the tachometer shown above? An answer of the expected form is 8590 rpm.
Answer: 1000 rpm
